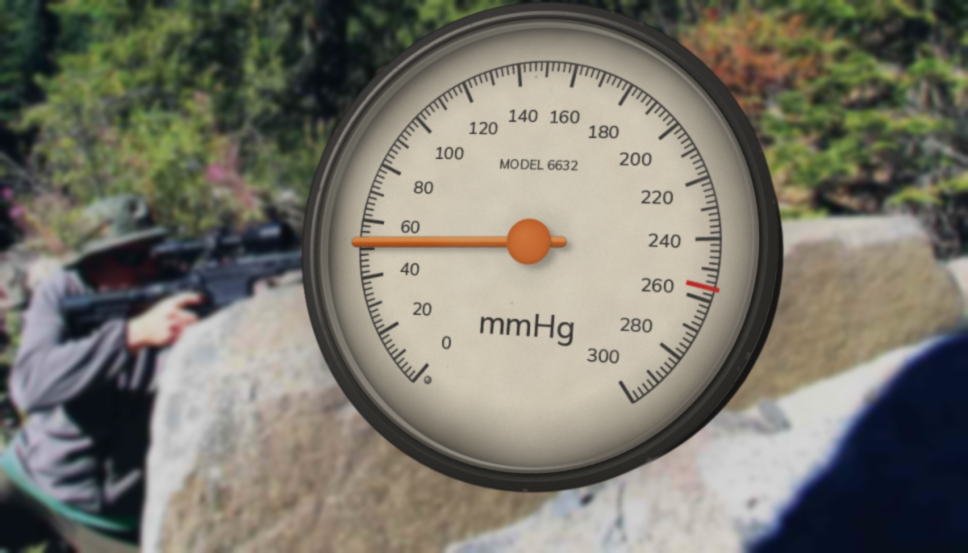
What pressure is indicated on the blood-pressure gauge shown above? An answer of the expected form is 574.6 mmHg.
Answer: 52 mmHg
